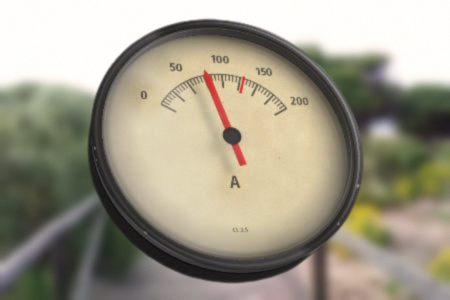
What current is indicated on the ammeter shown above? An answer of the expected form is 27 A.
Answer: 75 A
